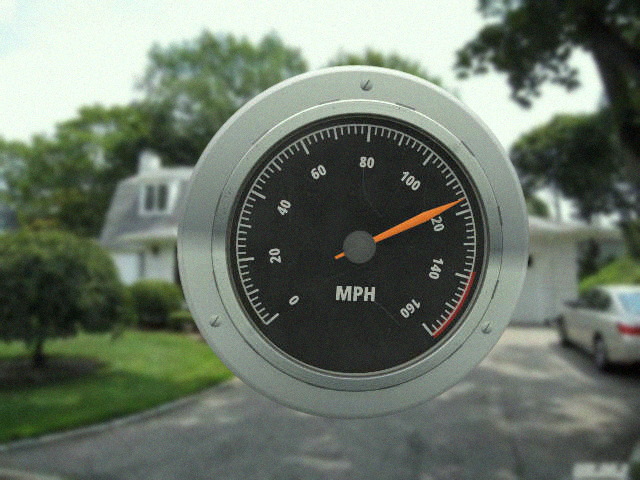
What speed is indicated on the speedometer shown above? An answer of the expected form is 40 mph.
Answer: 116 mph
